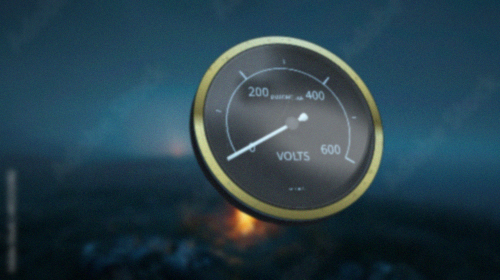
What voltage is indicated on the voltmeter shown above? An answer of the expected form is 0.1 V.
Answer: 0 V
